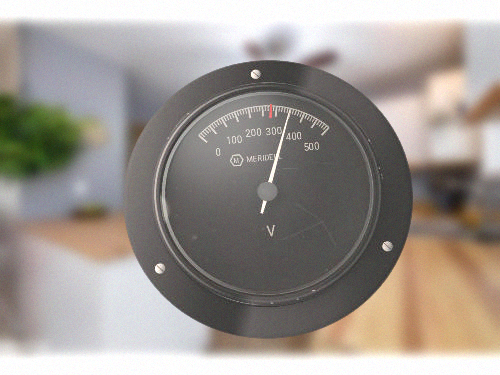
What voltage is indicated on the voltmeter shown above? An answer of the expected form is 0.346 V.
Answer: 350 V
